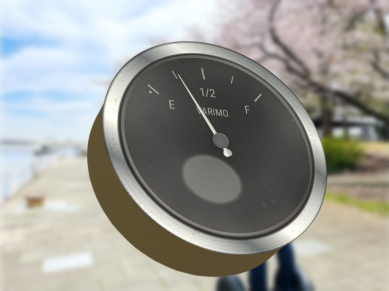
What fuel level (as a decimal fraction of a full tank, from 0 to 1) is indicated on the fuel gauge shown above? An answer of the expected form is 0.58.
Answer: 0.25
